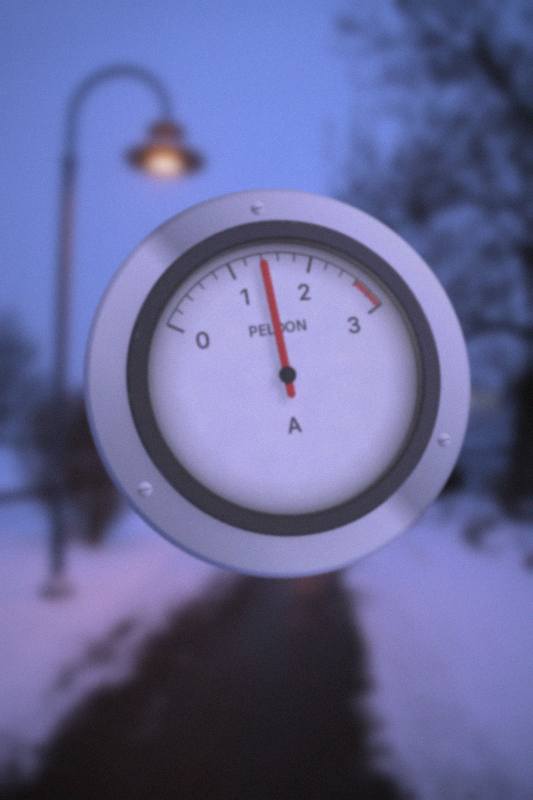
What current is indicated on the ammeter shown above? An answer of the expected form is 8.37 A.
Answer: 1.4 A
